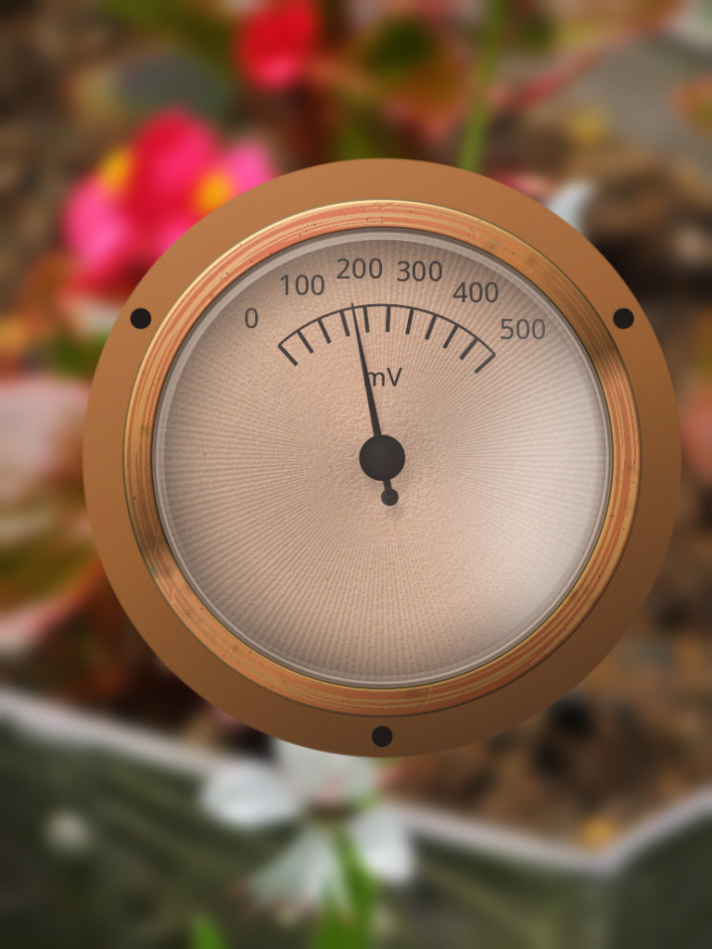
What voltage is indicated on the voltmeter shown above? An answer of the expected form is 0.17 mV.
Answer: 175 mV
